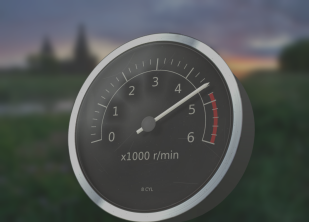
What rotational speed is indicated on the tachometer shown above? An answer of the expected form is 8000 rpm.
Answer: 4600 rpm
